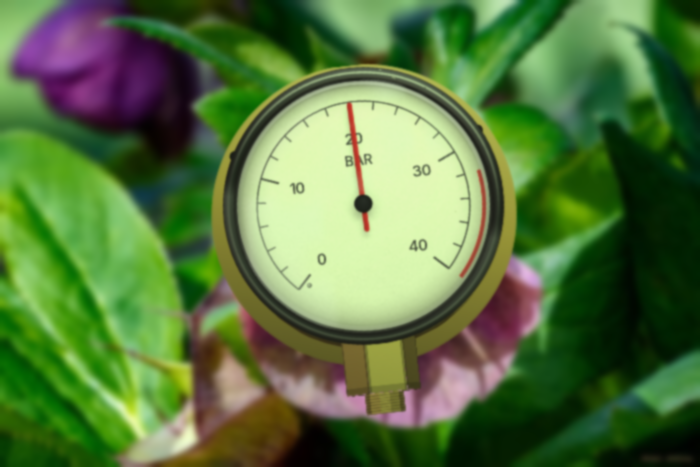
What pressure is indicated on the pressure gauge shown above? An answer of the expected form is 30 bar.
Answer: 20 bar
